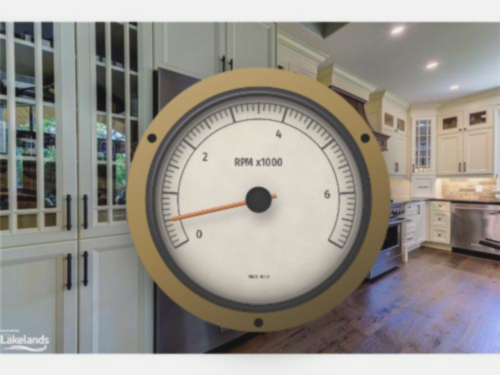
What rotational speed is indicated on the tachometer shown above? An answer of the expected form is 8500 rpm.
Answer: 500 rpm
